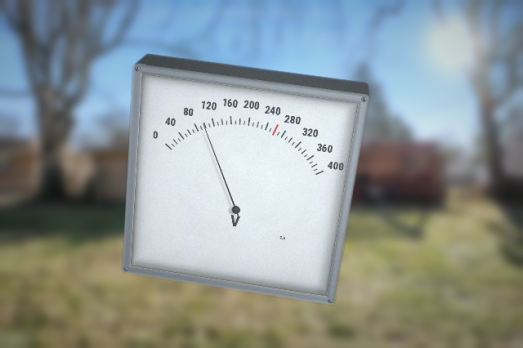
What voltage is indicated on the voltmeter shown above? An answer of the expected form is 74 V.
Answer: 100 V
